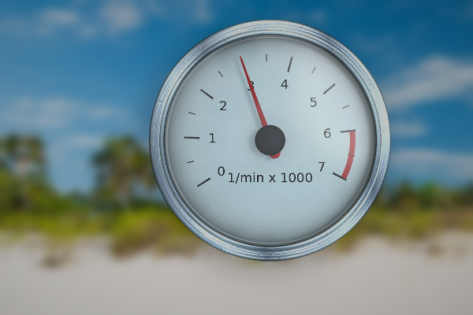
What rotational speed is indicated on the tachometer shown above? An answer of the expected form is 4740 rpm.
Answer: 3000 rpm
